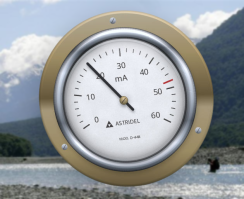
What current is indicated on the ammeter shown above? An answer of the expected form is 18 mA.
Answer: 20 mA
